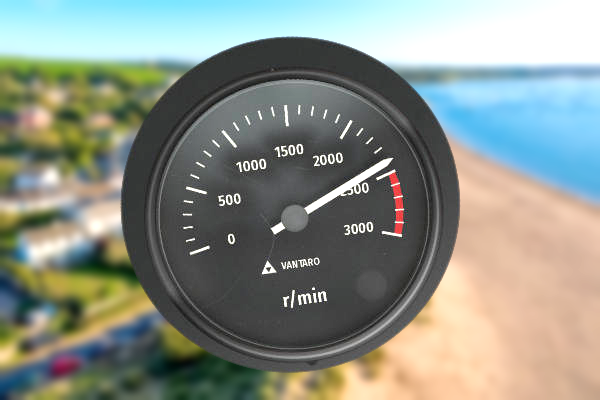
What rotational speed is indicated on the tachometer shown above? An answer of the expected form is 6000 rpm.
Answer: 2400 rpm
